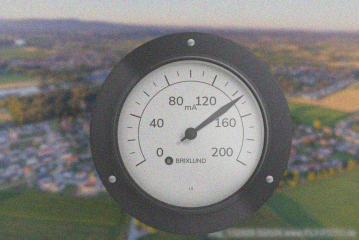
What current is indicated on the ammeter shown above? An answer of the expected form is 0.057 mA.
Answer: 145 mA
